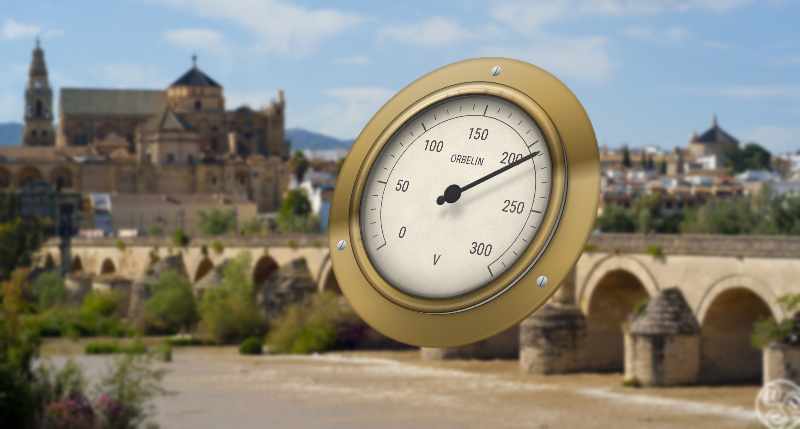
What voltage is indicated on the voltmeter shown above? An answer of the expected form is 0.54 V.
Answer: 210 V
